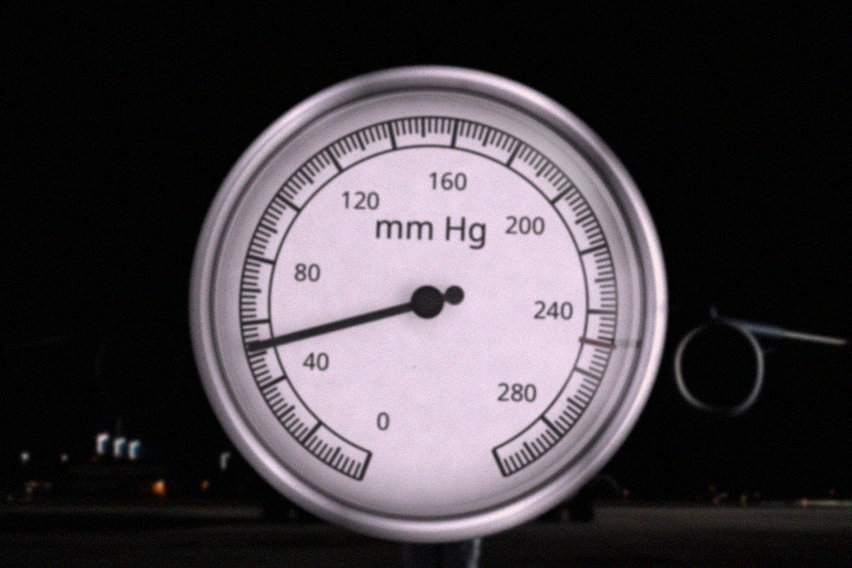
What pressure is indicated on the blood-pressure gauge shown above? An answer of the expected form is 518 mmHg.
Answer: 52 mmHg
